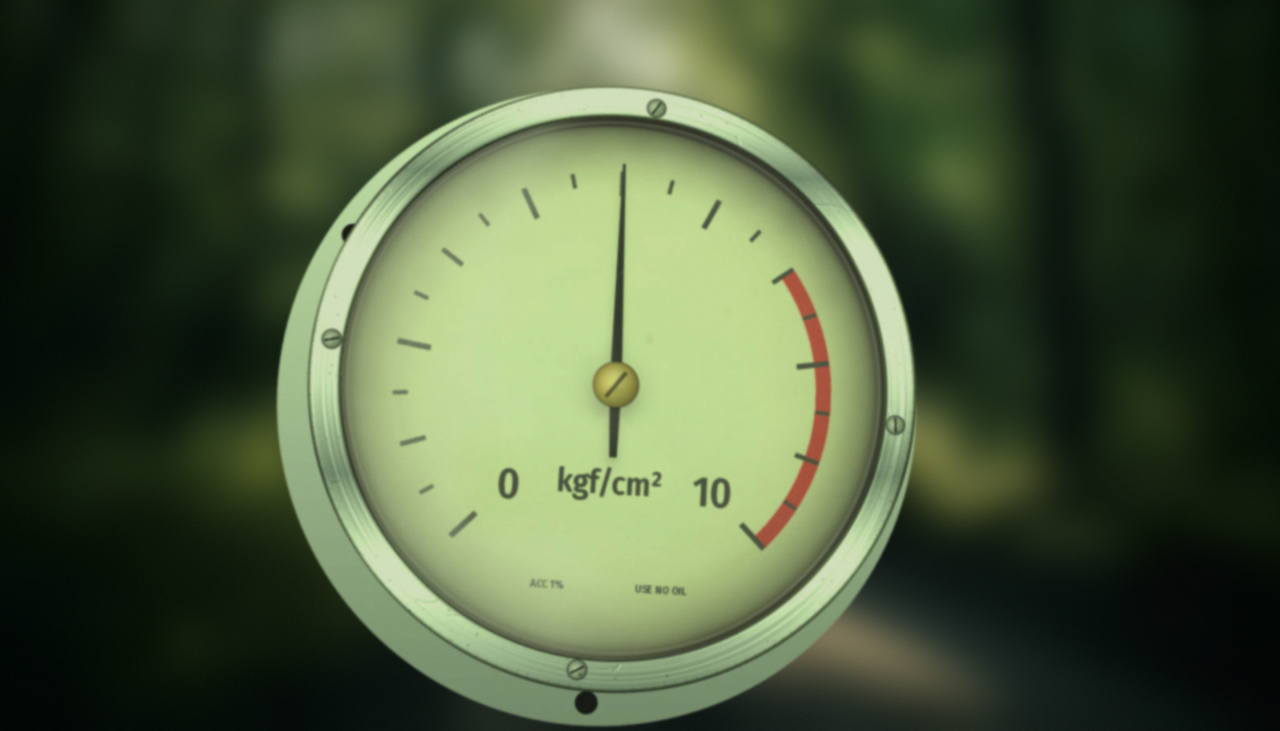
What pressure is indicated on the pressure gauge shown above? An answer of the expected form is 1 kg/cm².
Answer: 5 kg/cm²
